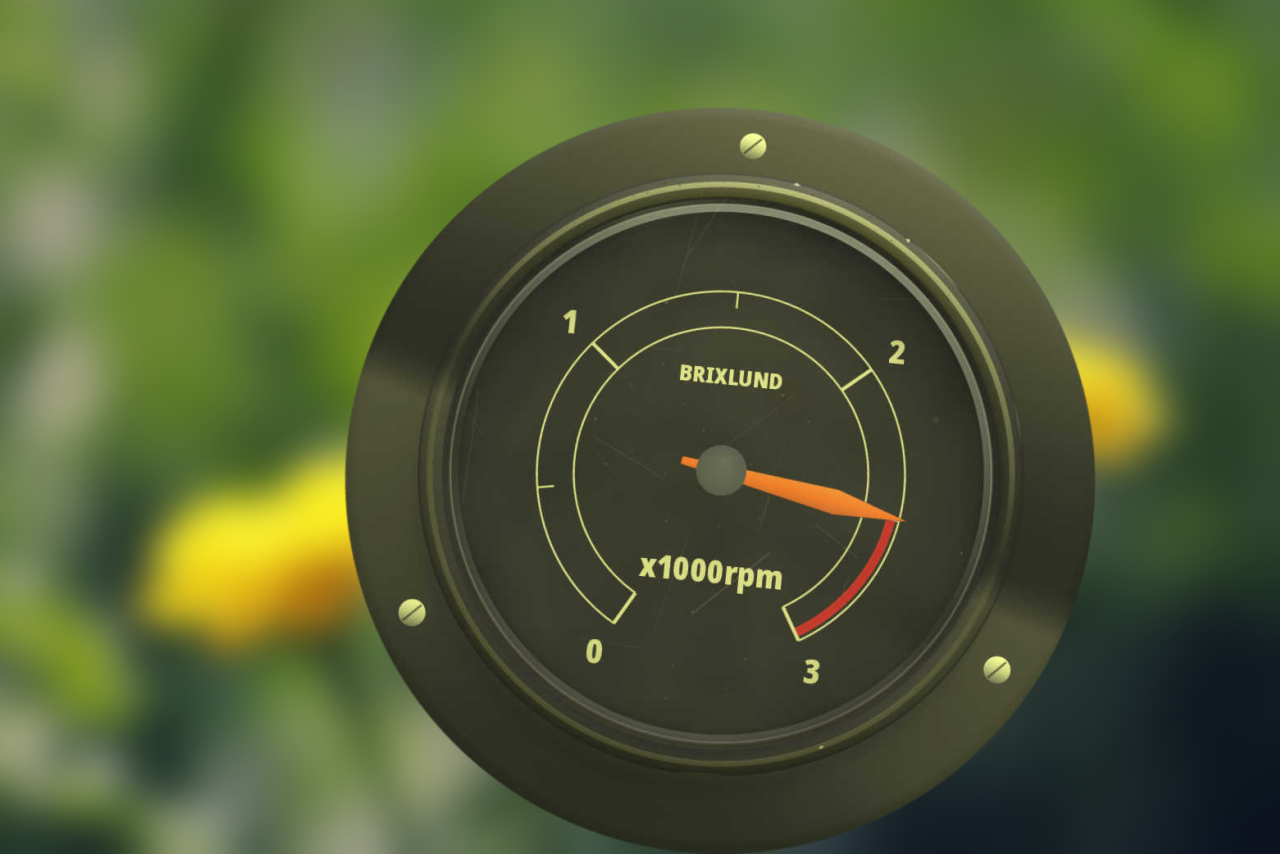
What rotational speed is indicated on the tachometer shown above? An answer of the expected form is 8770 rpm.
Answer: 2500 rpm
